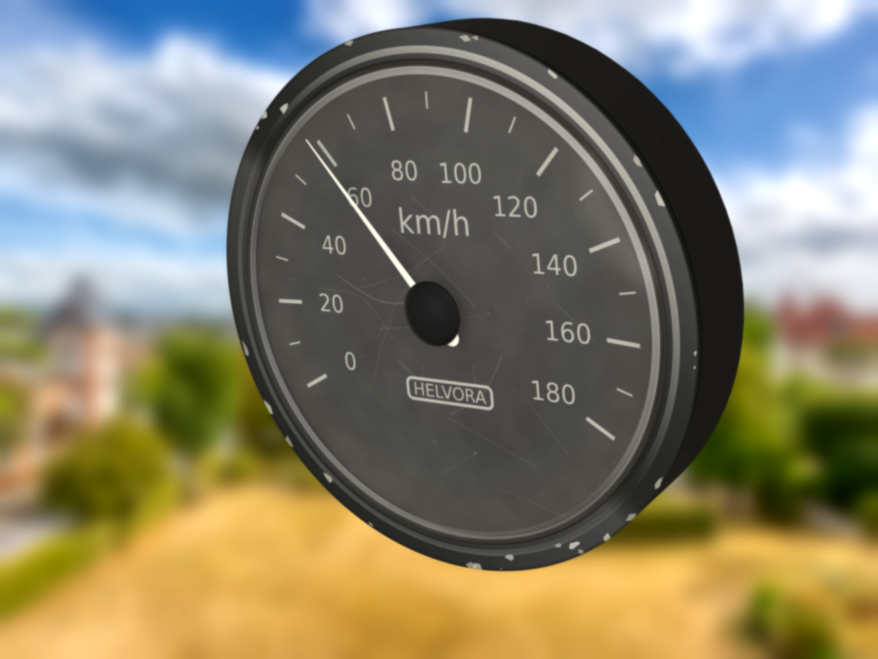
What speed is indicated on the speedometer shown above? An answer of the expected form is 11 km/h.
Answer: 60 km/h
